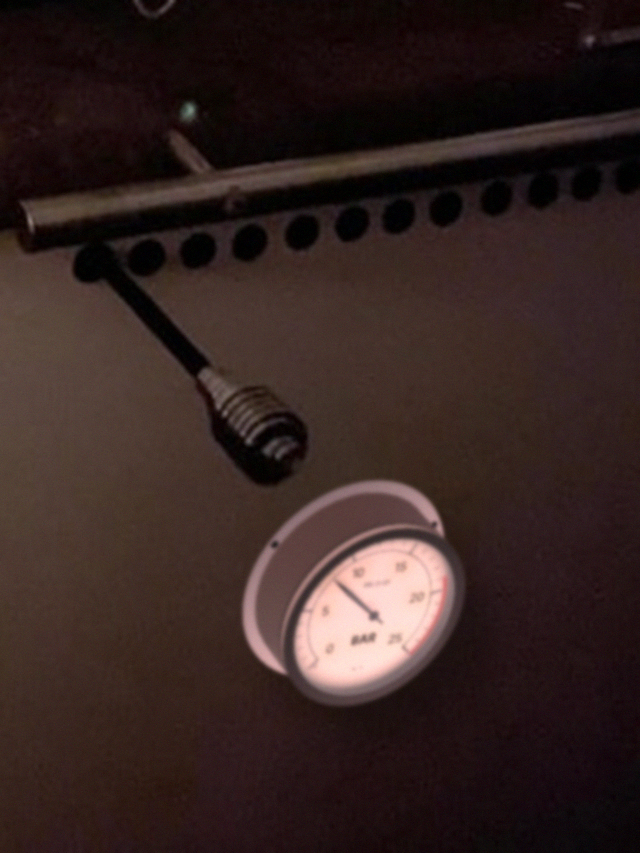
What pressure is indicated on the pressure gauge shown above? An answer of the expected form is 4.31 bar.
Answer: 8 bar
